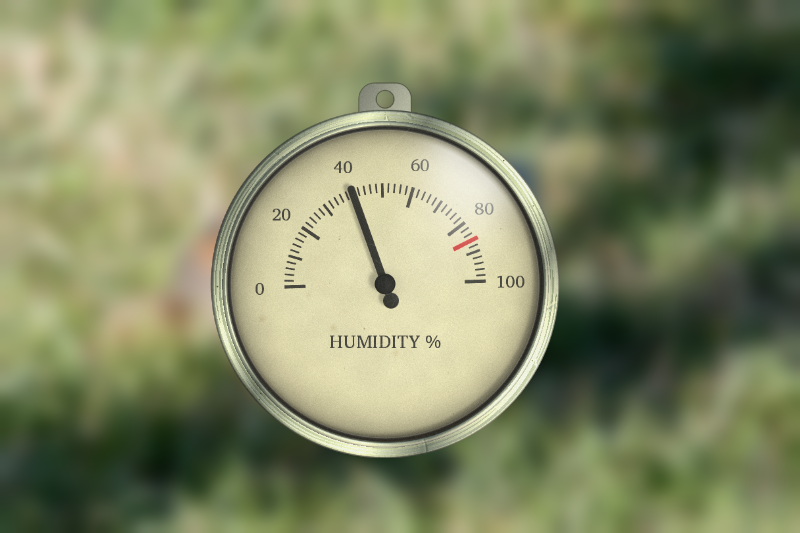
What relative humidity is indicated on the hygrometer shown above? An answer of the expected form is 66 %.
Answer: 40 %
